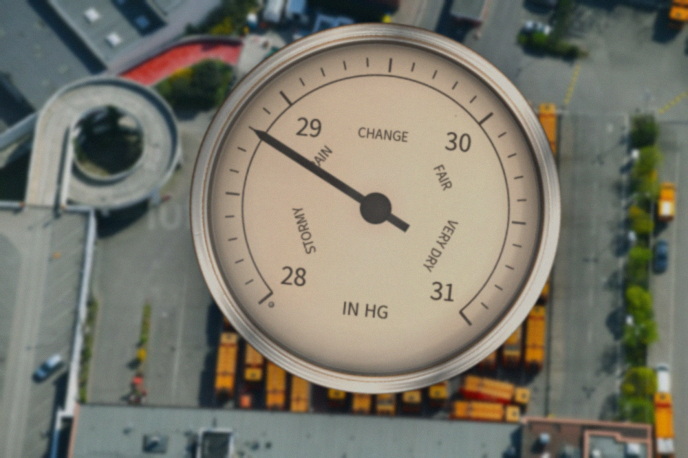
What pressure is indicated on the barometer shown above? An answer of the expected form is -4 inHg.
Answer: 28.8 inHg
